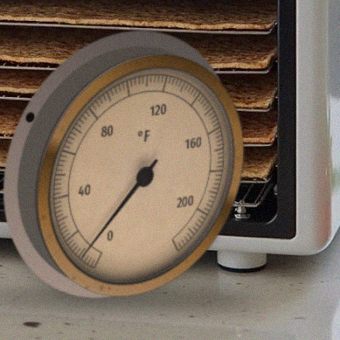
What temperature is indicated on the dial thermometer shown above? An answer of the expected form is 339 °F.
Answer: 10 °F
